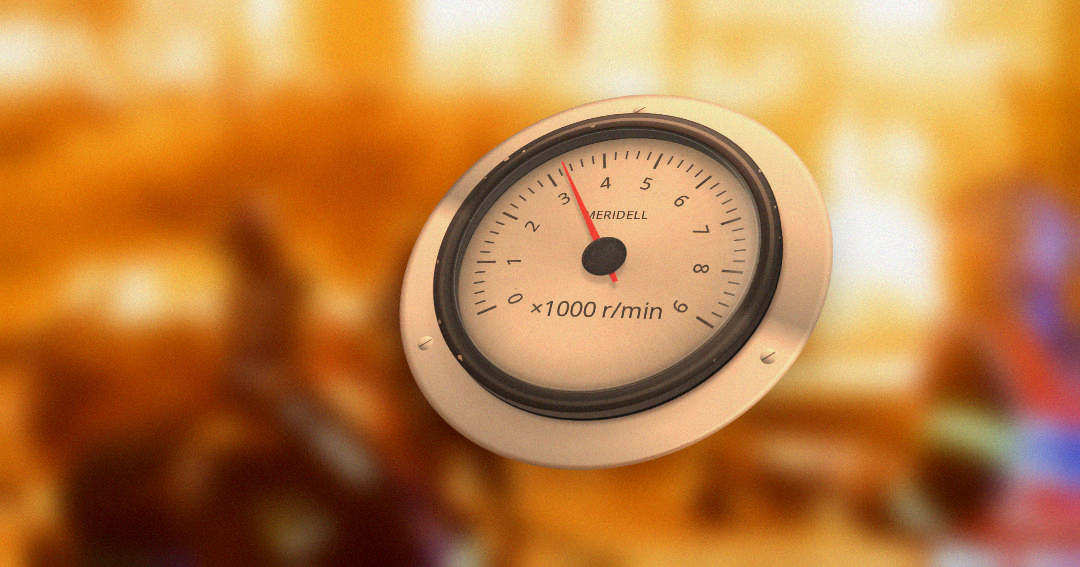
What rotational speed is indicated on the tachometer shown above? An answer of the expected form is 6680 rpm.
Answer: 3300 rpm
